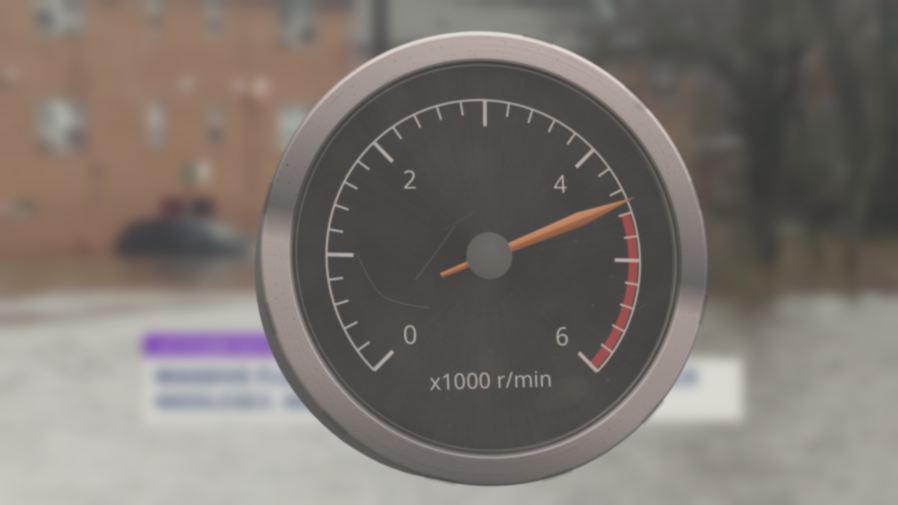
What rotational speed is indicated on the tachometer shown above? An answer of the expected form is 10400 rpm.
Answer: 4500 rpm
